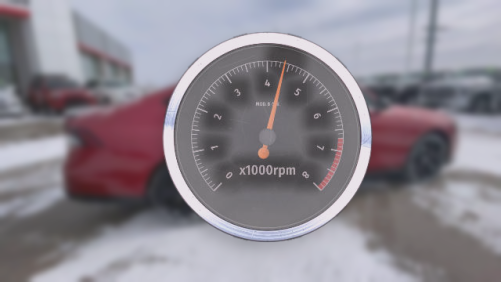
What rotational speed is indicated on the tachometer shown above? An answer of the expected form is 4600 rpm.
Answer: 4400 rpm
